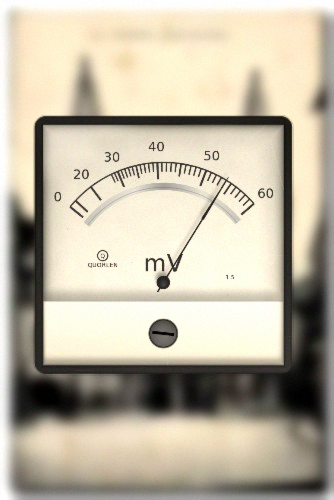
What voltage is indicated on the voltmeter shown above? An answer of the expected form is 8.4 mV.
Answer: 54 mV
